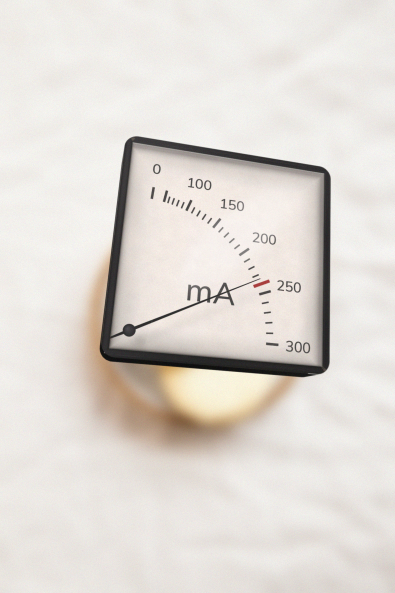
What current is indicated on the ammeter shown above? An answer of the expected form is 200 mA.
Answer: 235 mA
